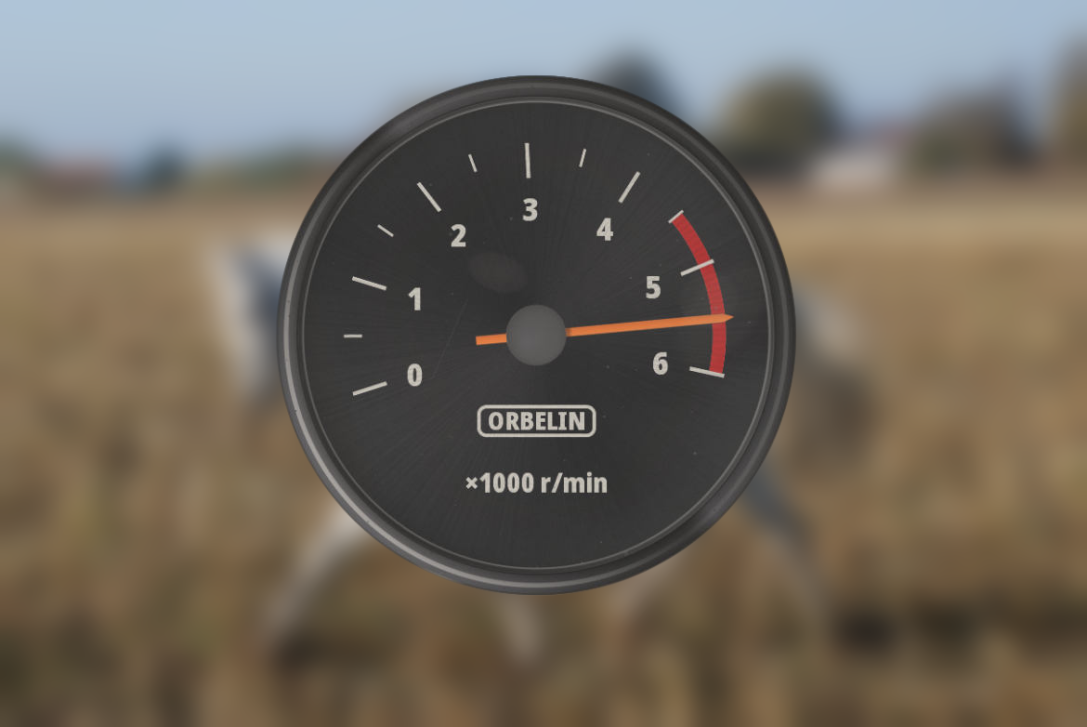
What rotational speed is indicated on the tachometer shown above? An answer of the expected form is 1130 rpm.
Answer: 5500 rpm
